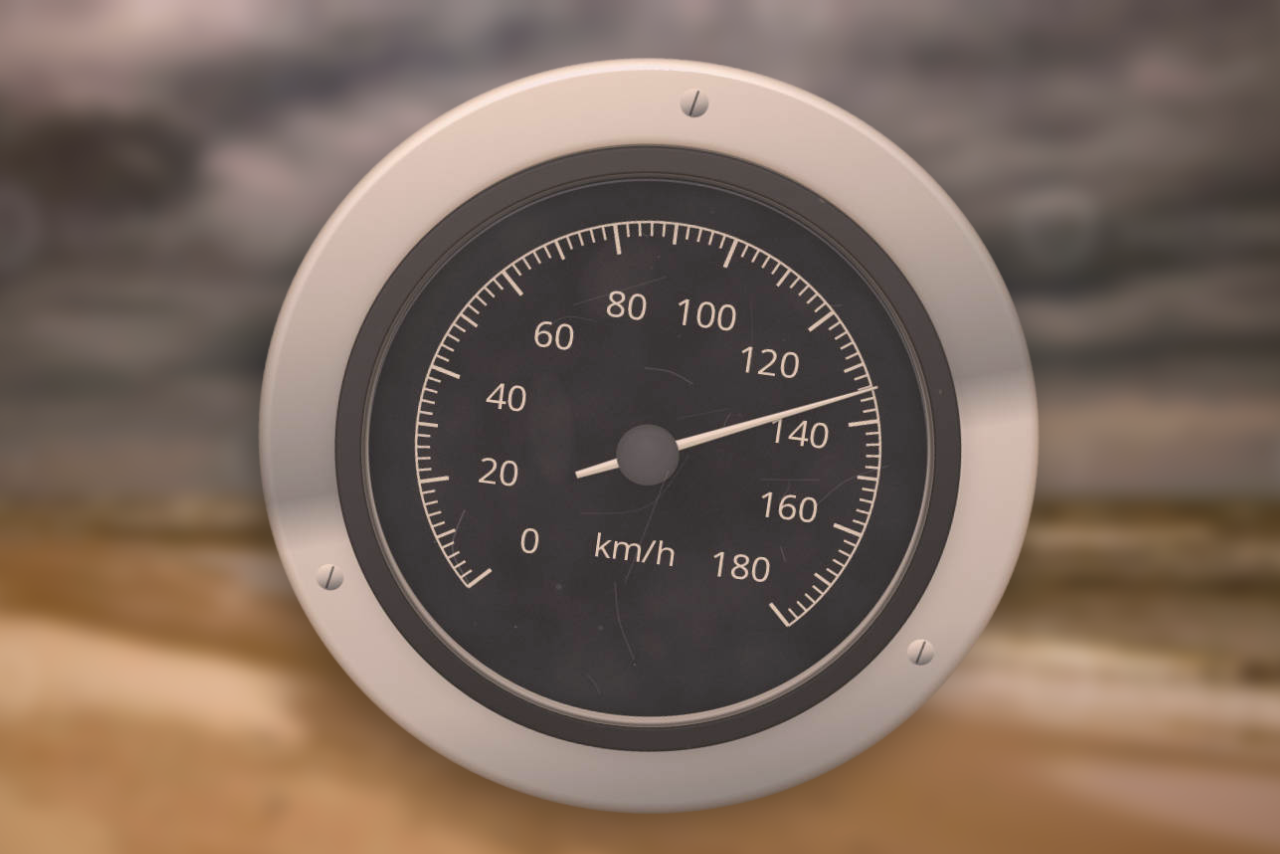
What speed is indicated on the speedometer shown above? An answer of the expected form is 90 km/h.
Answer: 134 km/h
